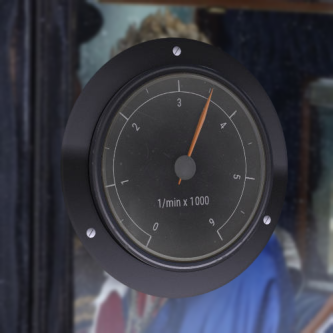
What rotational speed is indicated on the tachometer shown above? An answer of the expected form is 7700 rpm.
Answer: 3500 rpm
